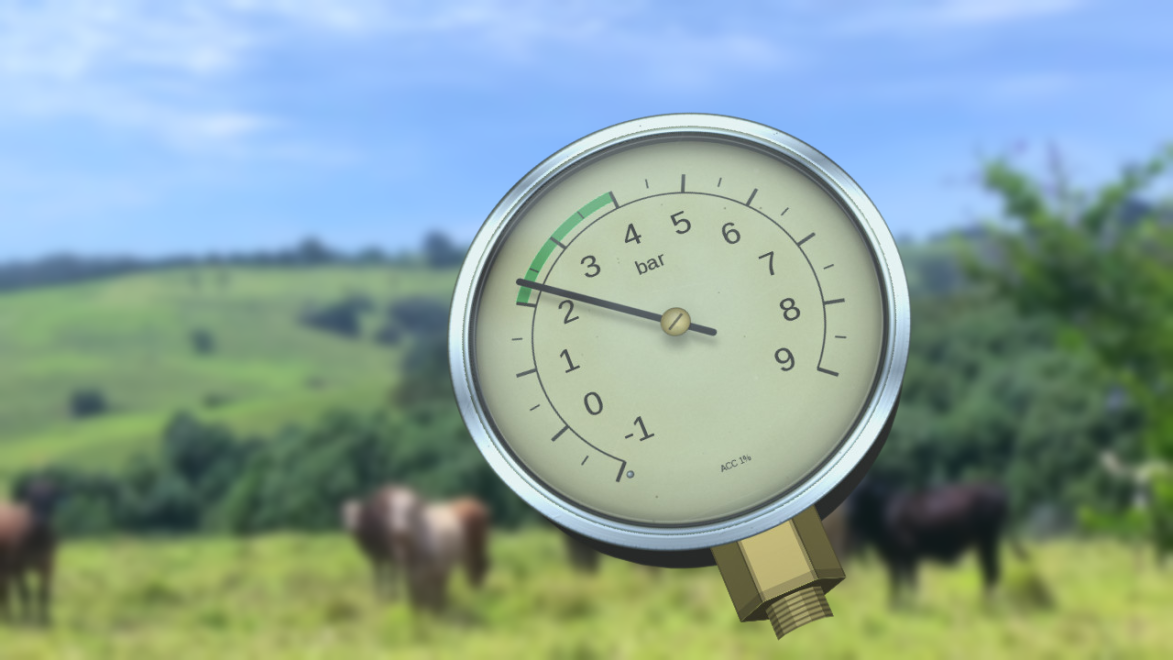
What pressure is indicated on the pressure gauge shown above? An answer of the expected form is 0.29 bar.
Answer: 2.25 bar
